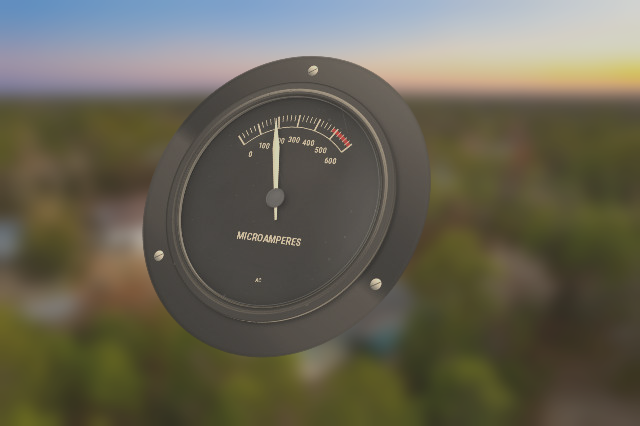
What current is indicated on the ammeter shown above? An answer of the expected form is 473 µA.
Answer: 200 µA
